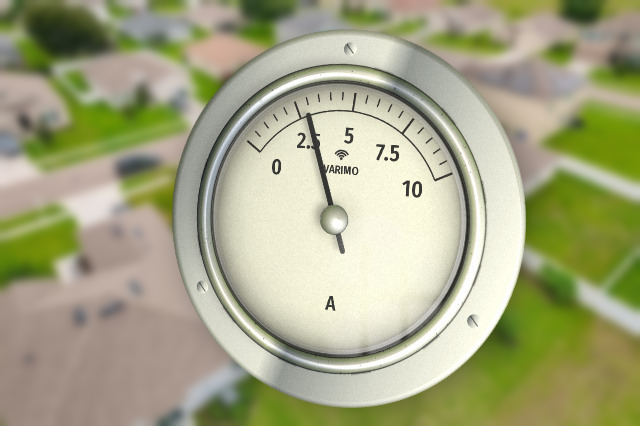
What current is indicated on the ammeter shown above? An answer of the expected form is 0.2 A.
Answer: 3 A
